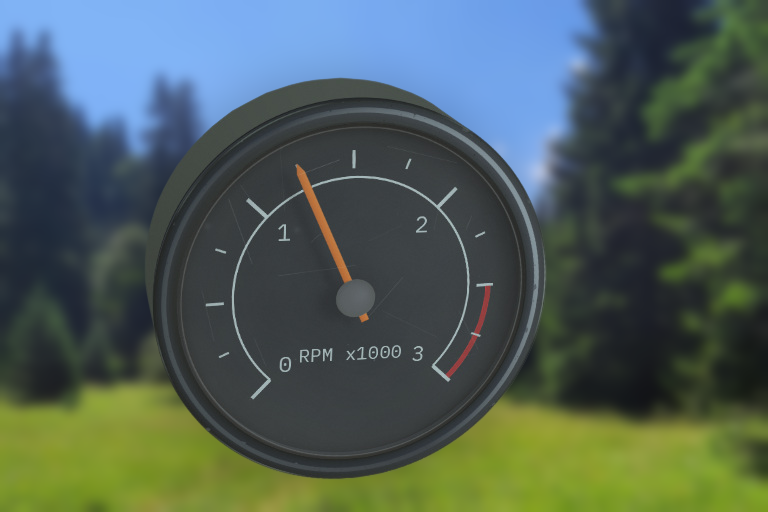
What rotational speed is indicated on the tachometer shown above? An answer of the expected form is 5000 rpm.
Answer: 1250 rpm
